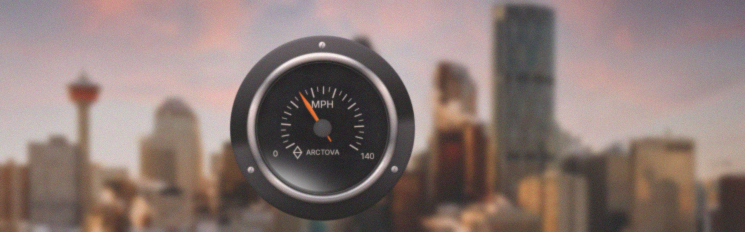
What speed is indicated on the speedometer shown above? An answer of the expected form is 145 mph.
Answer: 50 mph
